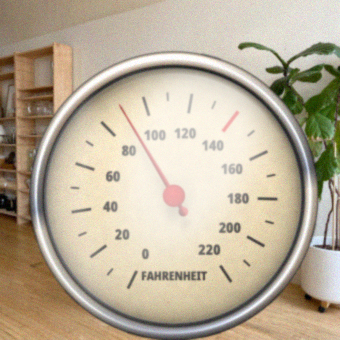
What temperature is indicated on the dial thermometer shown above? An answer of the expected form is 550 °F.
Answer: 90 °F
